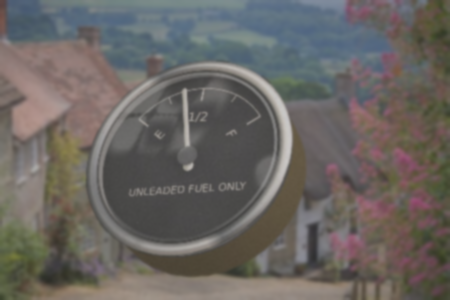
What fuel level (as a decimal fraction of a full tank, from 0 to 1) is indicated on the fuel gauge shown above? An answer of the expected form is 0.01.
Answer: 0.375
